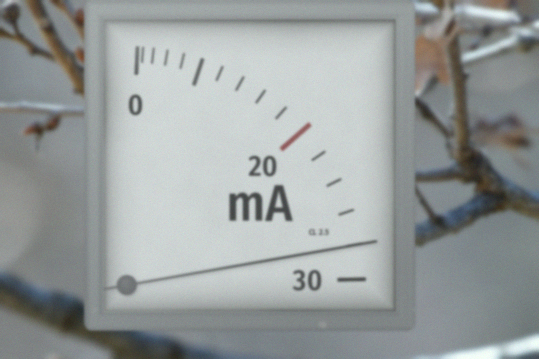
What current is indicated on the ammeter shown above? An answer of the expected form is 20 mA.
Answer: 28 mA
